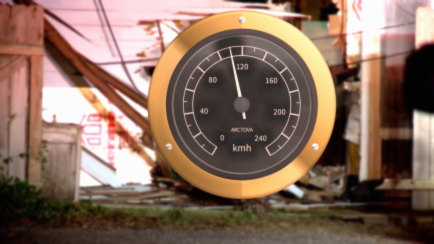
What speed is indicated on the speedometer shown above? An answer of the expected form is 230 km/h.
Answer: 110 km/h
